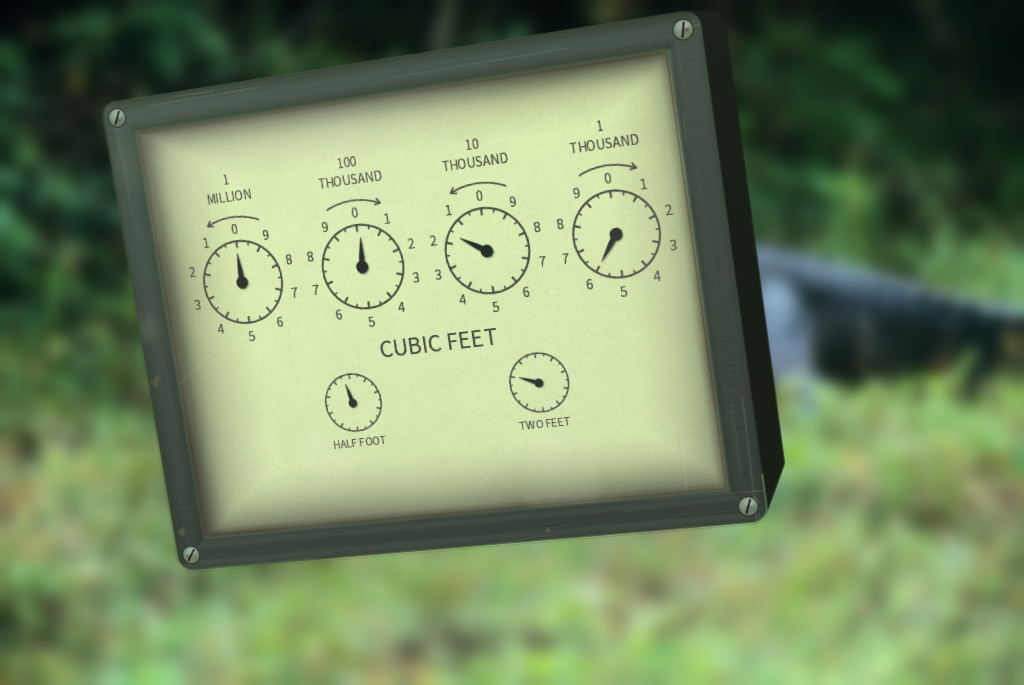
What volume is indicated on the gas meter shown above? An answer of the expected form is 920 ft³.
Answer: 1600 ft³
